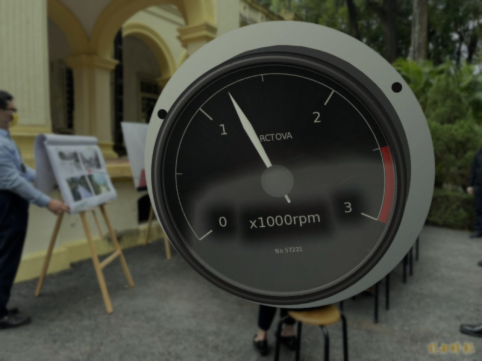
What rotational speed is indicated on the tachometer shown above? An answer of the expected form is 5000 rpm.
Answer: 1250 rpm
